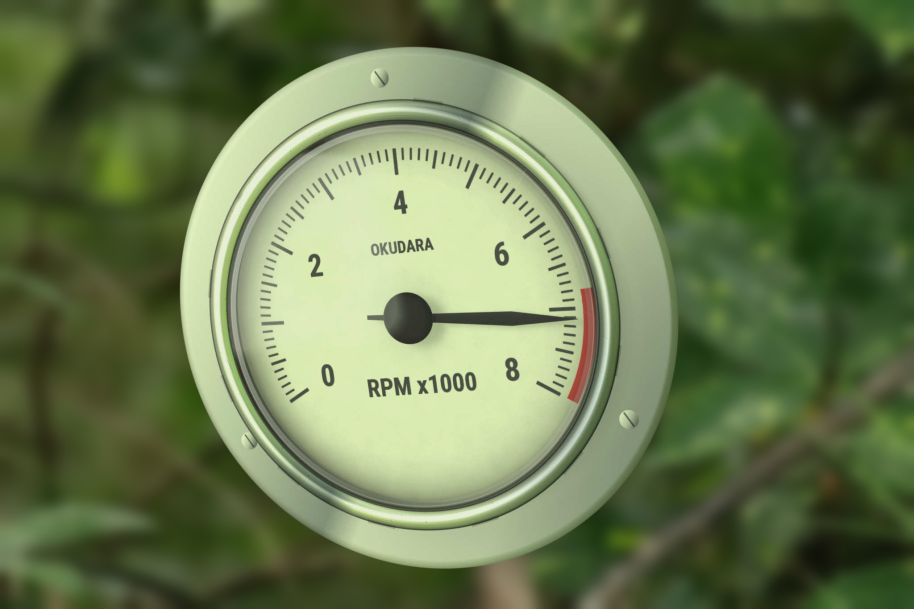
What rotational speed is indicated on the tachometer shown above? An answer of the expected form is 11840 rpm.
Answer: 7100 rpm
